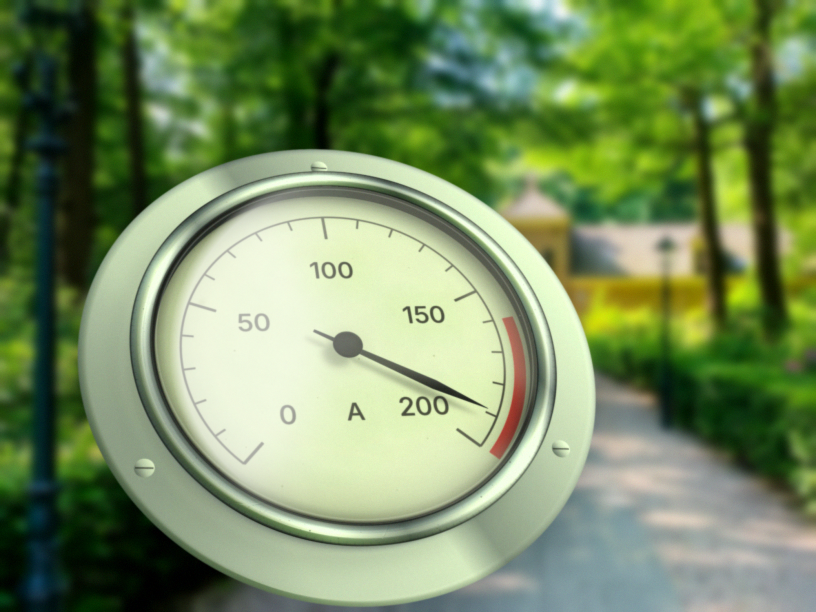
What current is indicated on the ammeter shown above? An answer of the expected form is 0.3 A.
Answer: 190 A
